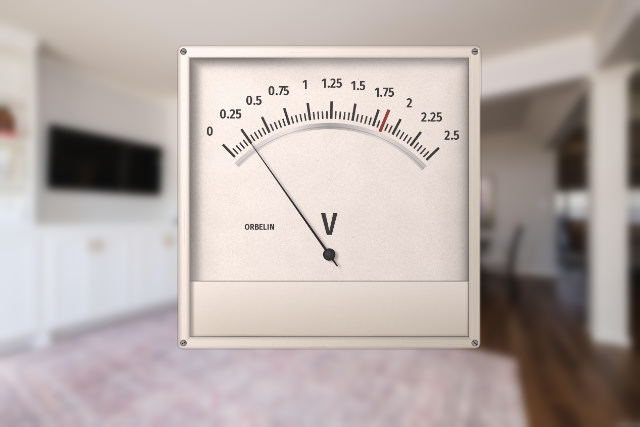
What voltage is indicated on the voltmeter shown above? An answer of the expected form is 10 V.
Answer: 0.25 V
